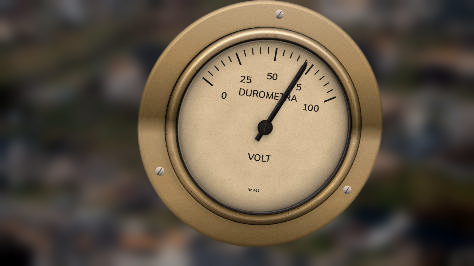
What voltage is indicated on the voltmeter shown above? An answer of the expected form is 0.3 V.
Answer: 70 V
